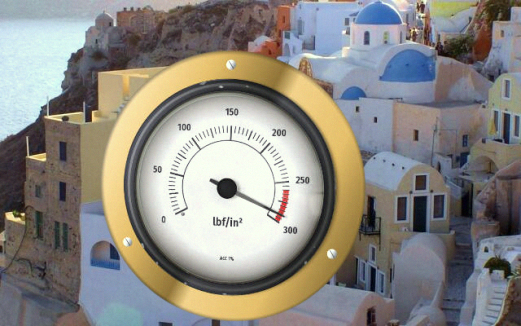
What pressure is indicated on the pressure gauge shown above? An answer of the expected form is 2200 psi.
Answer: 290 psi
